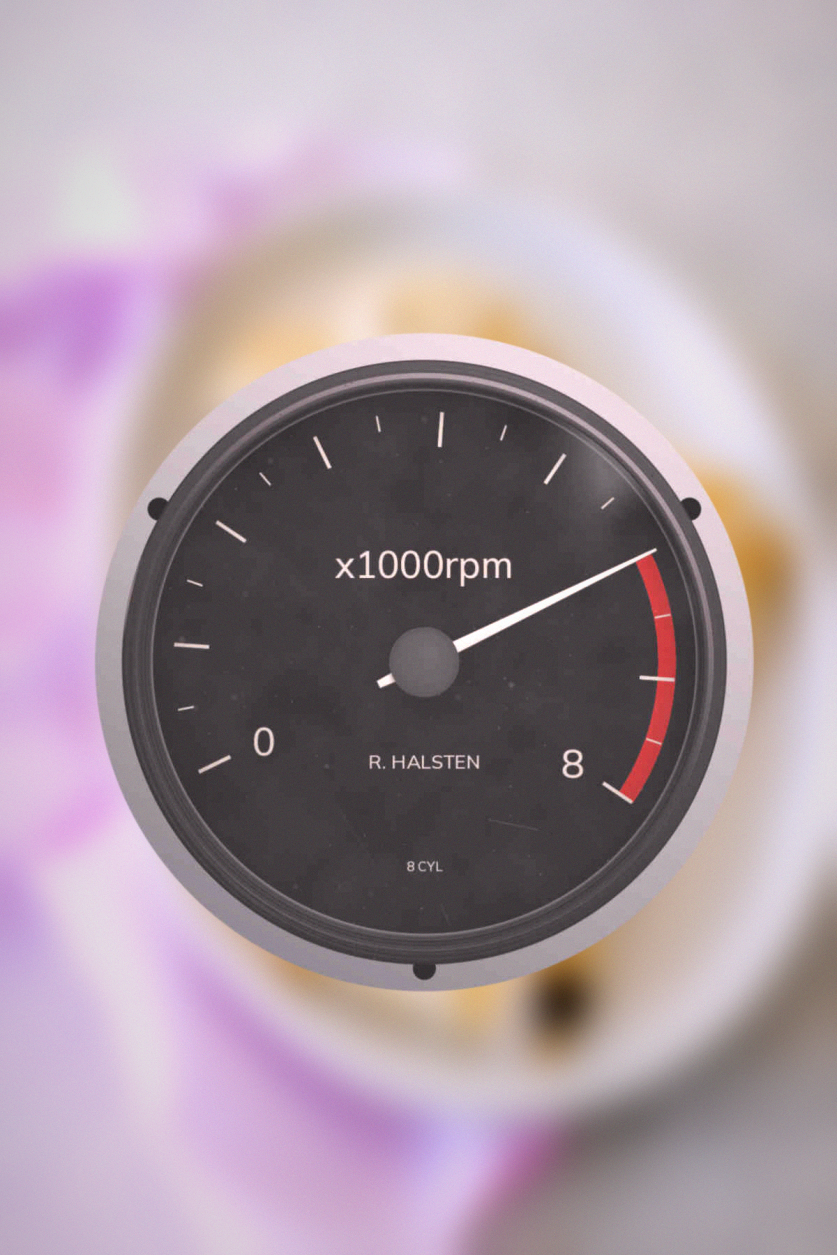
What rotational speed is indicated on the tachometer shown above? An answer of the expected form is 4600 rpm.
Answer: 6000 rpm
